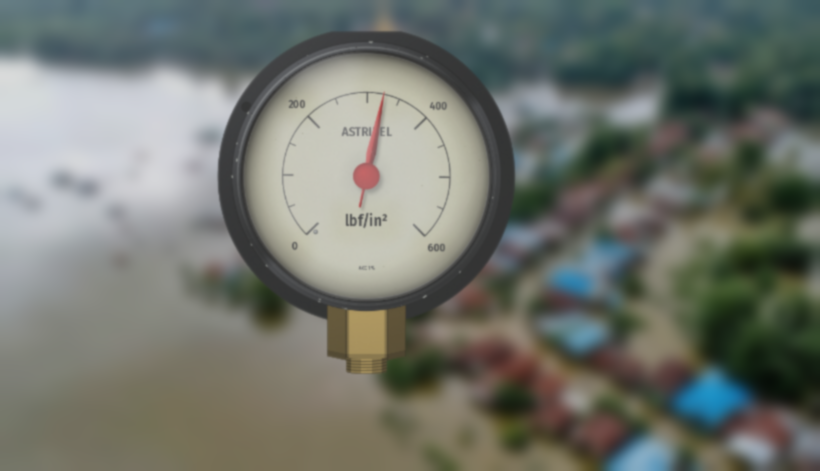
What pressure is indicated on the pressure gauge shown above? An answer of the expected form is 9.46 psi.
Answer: 325 psi
